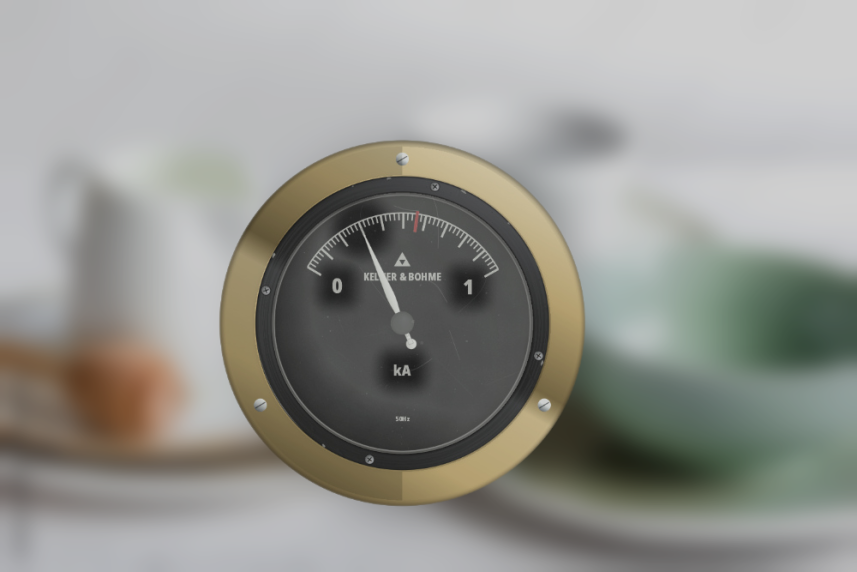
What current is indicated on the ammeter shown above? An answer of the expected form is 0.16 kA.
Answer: 0.3 kA
